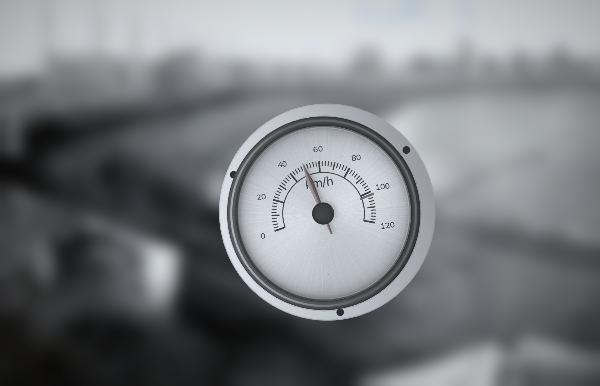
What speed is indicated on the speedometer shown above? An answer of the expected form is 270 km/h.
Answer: 50 km/h
